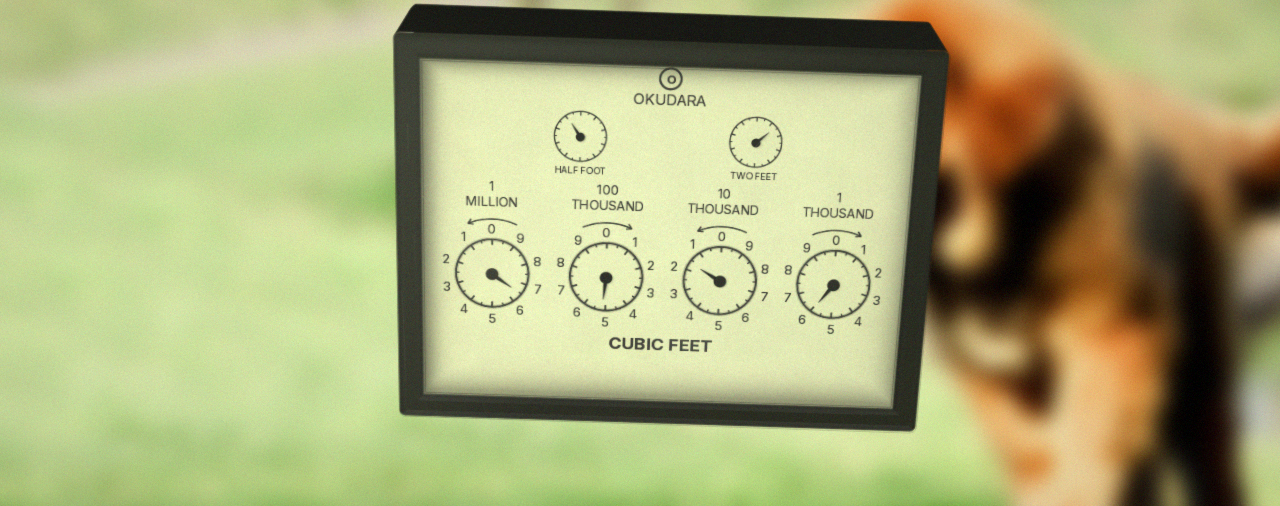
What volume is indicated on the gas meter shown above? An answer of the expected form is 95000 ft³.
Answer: 651600 ft³
